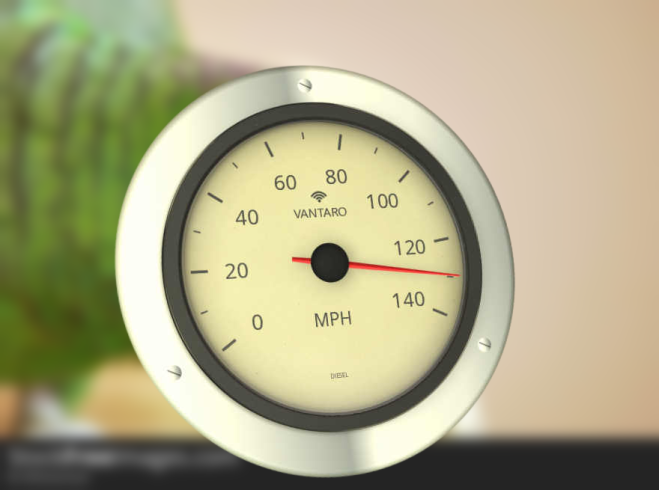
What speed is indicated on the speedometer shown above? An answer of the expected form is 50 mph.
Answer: 130 mph
